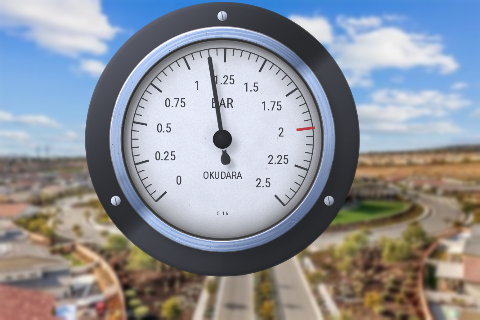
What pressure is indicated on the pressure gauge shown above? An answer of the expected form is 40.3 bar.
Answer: 1.15 bar
